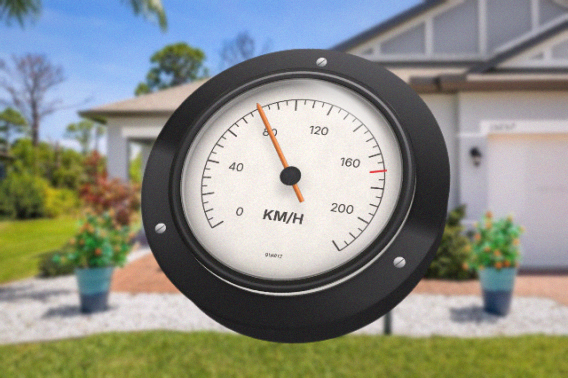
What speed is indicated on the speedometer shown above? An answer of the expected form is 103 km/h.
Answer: 80 km/h
